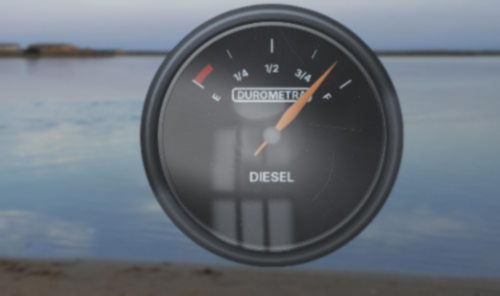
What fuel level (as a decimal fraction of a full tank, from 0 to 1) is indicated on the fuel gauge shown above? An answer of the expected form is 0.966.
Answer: 0.875
